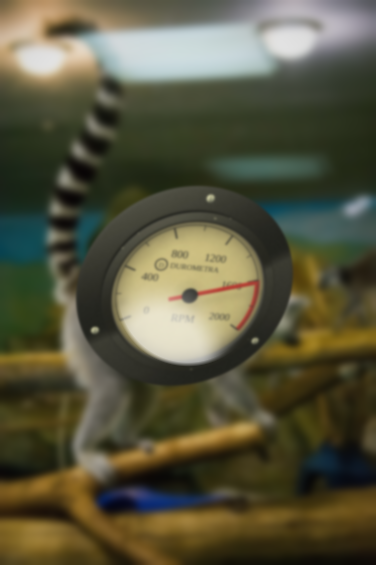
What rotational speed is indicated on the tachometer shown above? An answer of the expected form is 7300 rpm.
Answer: 1600 rpm
